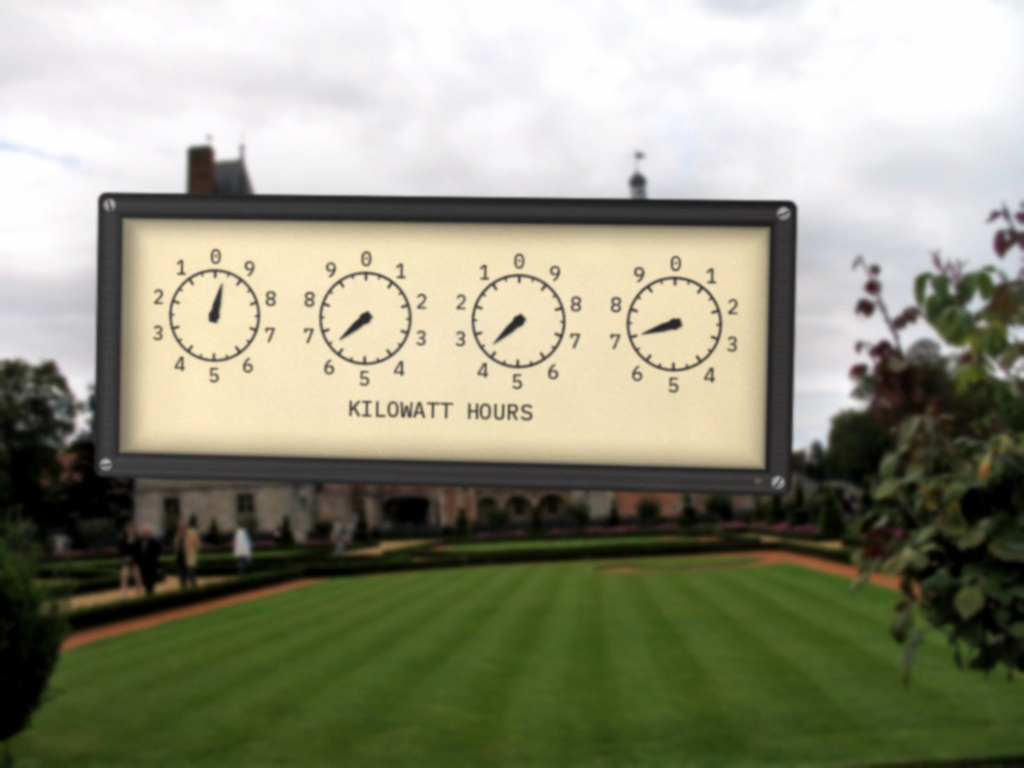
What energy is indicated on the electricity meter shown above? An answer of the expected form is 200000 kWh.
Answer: 9637 kWh
